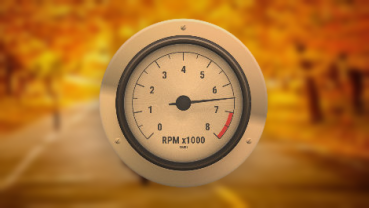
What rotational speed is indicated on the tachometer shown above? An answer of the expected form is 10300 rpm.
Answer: 6500 rpm
